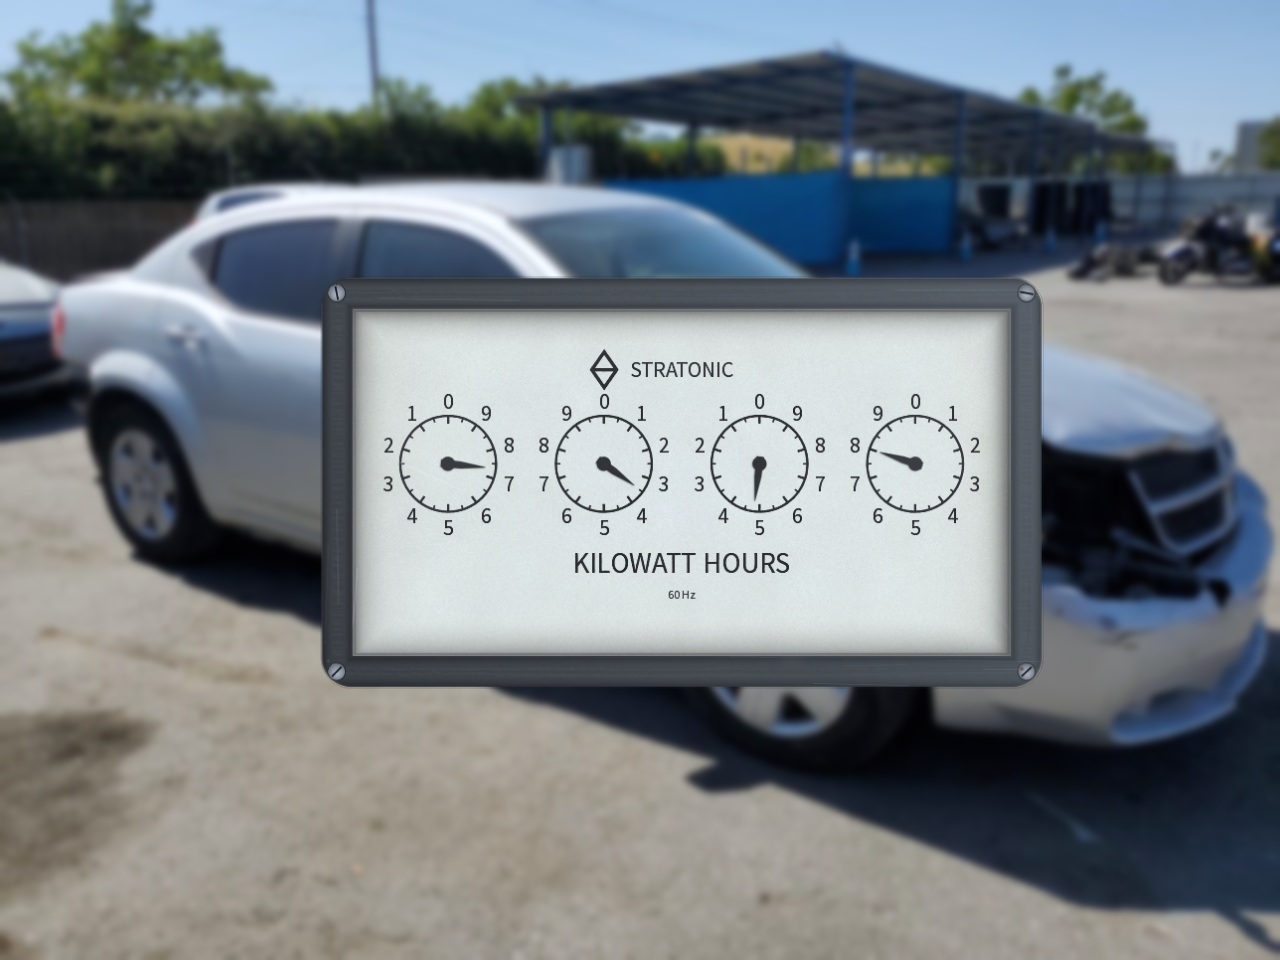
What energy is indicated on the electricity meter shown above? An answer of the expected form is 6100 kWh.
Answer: 7348 kWh
